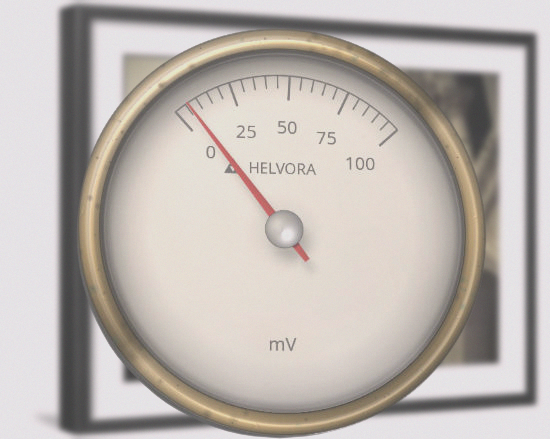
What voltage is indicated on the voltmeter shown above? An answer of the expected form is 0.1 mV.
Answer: 5 mV
